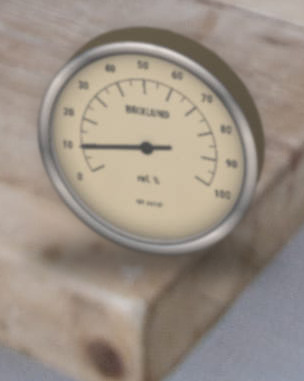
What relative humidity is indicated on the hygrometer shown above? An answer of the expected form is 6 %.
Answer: 10 %
